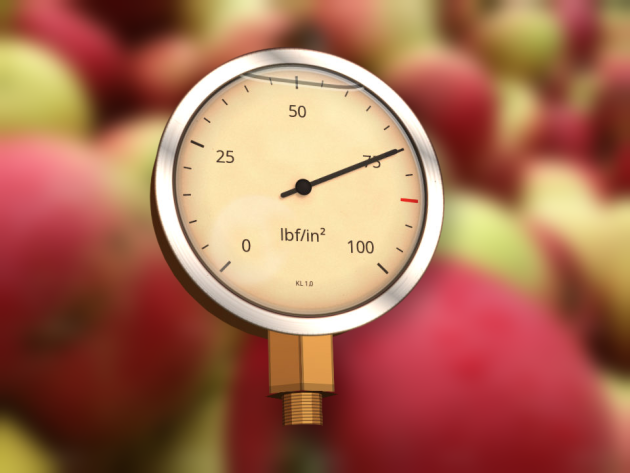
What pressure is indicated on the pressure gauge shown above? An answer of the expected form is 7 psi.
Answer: 75 psi
